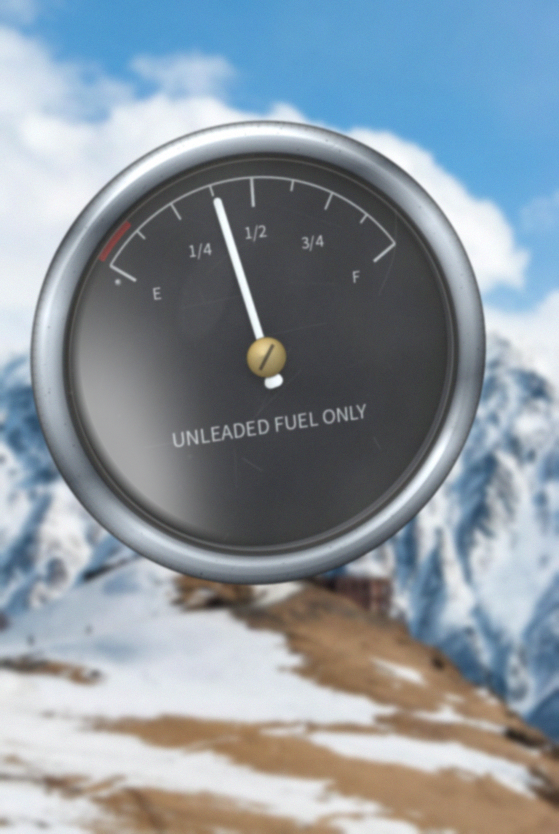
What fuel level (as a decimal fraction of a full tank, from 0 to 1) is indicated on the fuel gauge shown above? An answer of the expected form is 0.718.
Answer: 0.375
